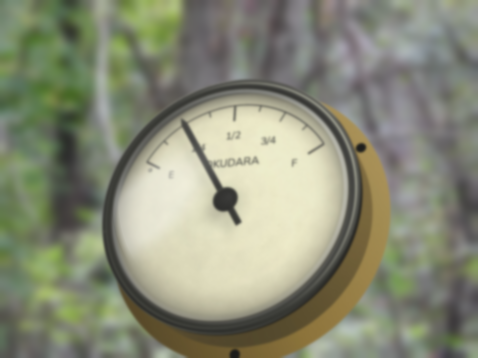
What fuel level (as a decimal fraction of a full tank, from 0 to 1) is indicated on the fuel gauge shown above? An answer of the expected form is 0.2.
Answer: 0.25
